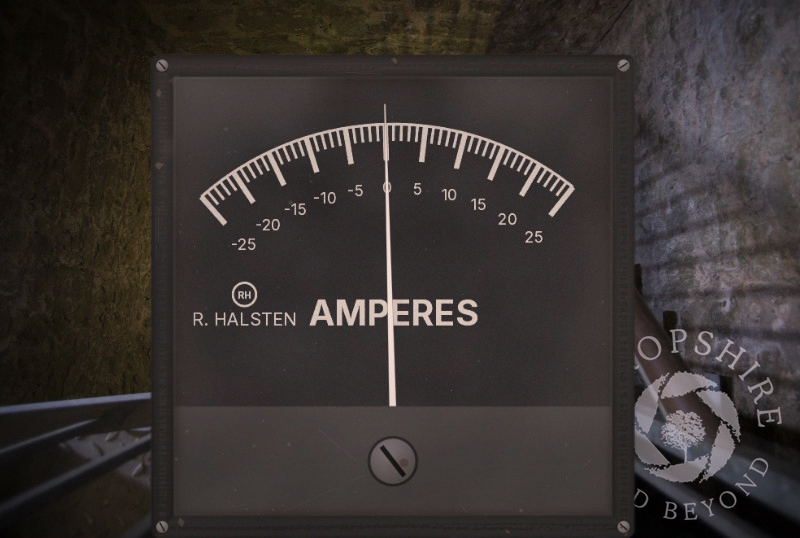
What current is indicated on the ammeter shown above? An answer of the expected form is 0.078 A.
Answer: 0 A
